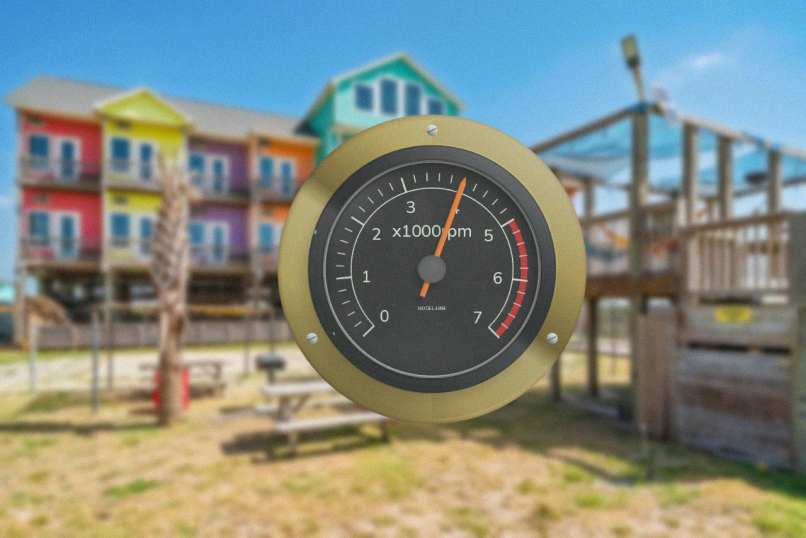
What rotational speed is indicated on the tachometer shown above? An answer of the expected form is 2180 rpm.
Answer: 4000 rpm
